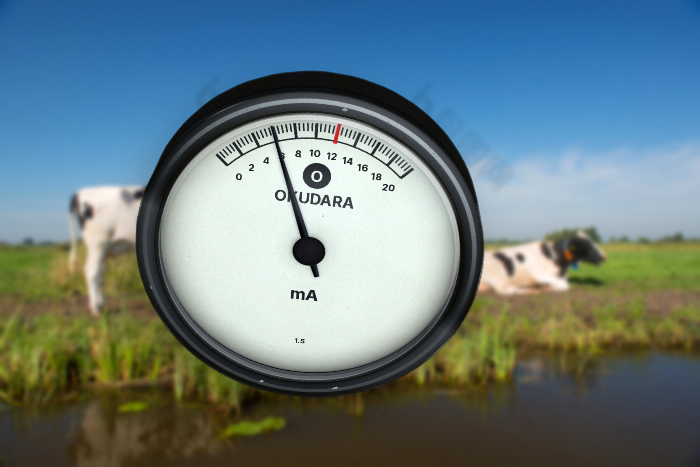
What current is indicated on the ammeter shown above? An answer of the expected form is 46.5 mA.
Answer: 6 mA
